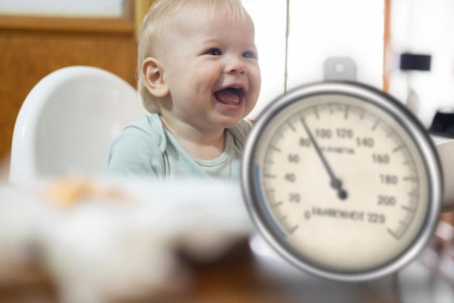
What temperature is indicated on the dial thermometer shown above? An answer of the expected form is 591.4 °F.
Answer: 90 °F
